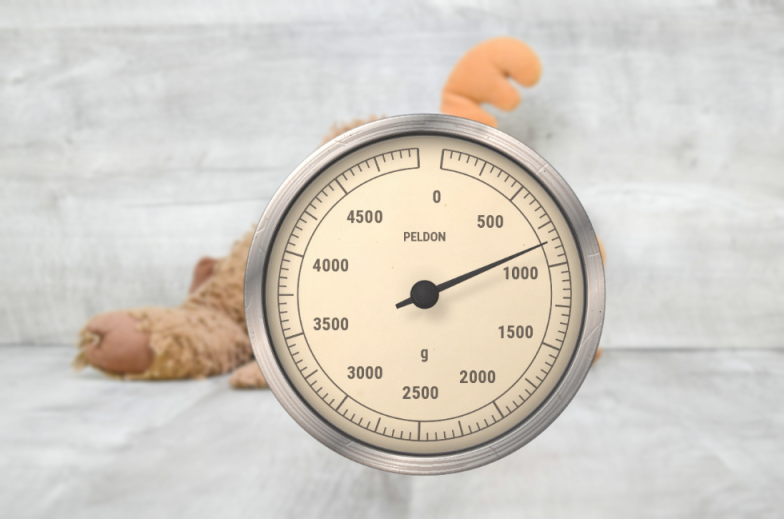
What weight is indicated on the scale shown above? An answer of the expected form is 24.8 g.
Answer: 850 g
